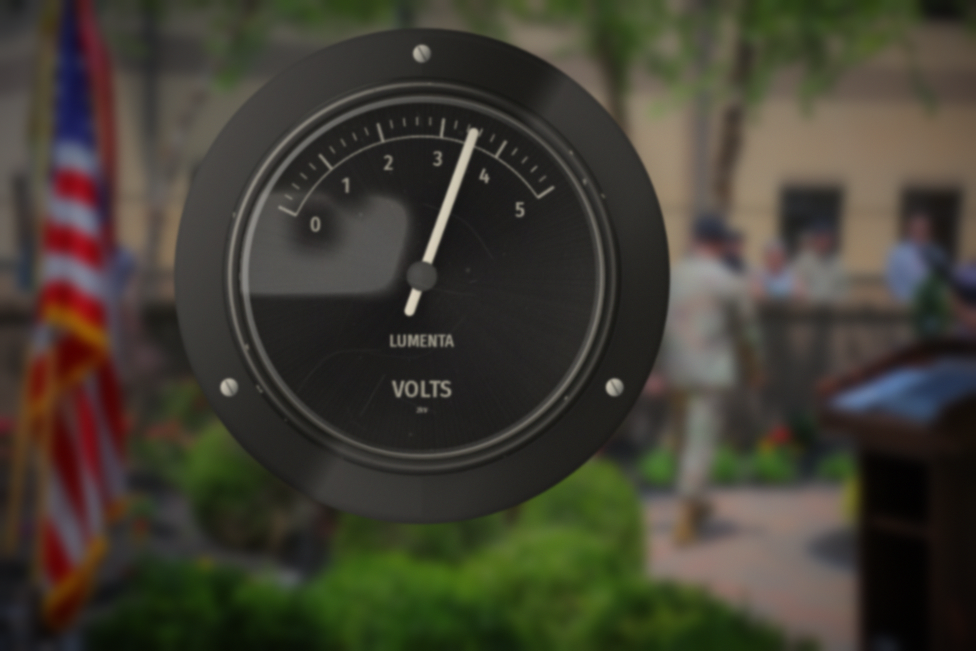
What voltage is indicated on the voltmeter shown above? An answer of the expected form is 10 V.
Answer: 3.5 V
